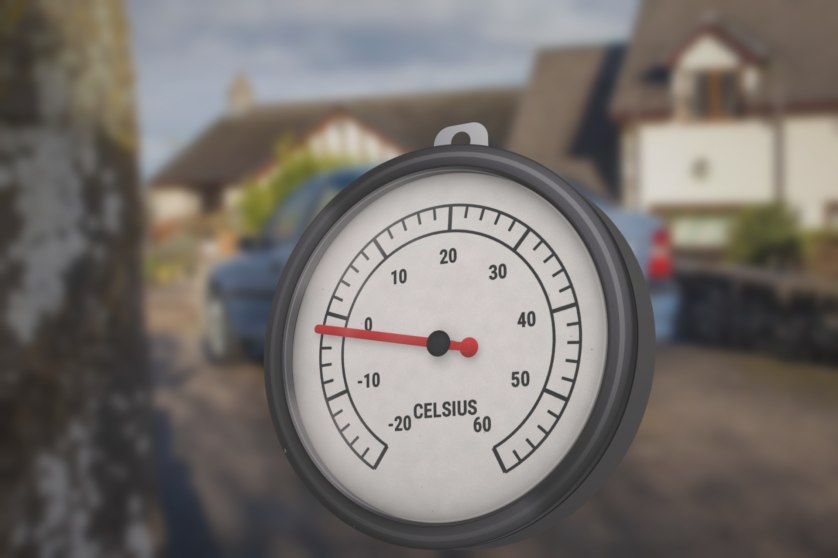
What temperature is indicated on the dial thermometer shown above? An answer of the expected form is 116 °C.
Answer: -2 °C
